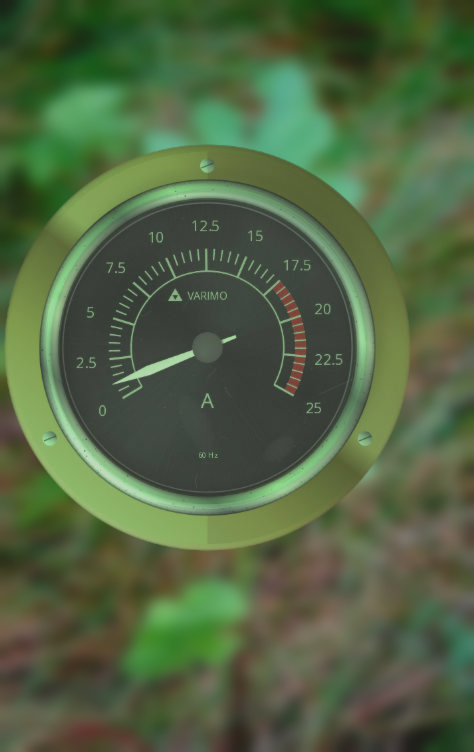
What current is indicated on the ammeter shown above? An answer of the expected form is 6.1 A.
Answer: 1 A
